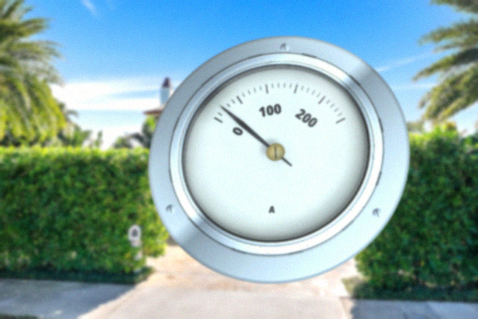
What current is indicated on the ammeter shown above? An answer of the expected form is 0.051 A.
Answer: 20 A
